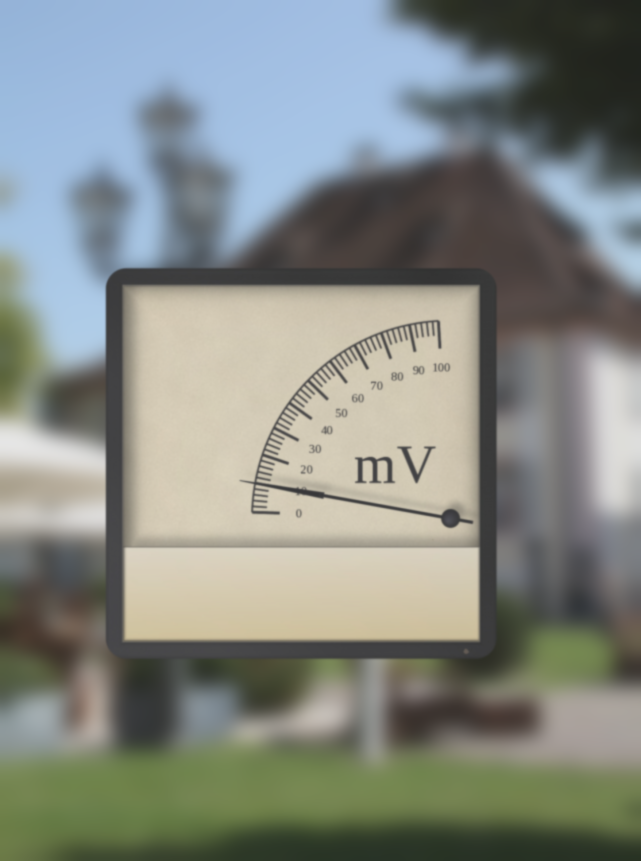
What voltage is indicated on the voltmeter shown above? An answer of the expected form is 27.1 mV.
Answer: 10 mV
